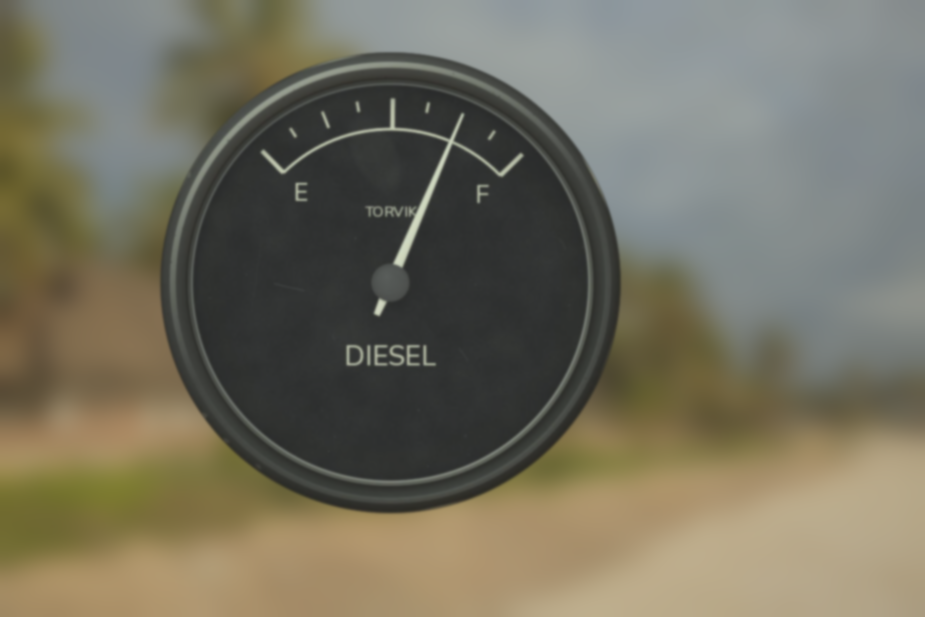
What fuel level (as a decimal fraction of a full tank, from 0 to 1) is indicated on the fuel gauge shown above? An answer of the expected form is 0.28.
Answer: 0.75
